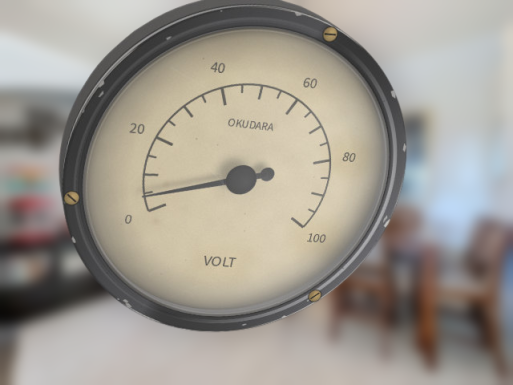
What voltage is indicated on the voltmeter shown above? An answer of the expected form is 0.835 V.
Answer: 5 V
